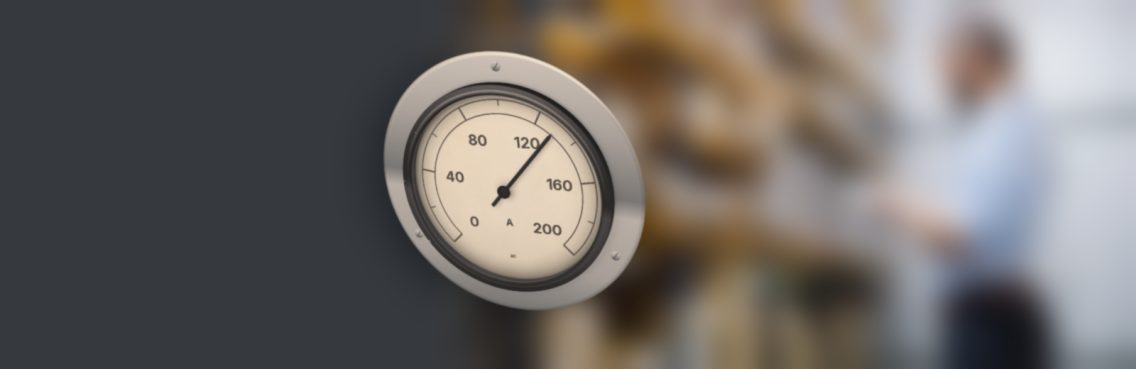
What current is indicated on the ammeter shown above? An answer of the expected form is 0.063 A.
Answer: 130 A
